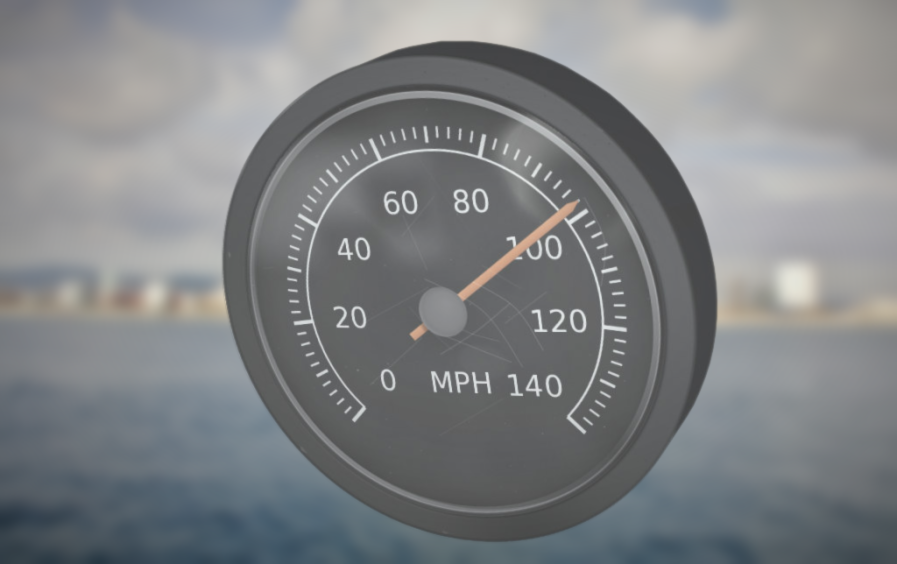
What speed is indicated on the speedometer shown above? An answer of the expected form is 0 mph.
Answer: 98 mph
